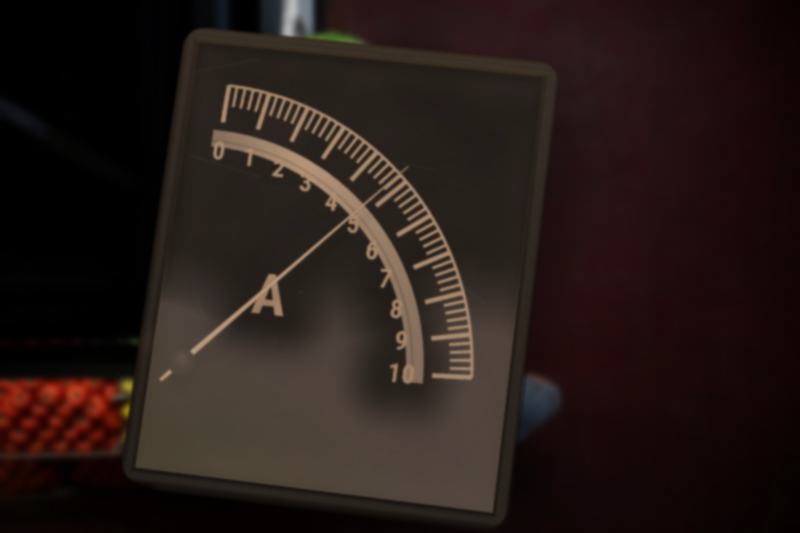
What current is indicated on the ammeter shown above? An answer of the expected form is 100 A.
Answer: 4.8 A
